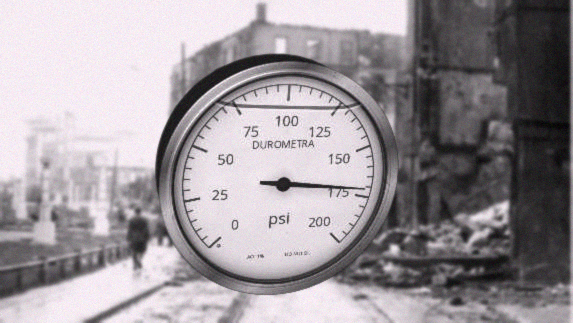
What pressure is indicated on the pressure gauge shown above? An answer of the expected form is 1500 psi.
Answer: 170 psi
